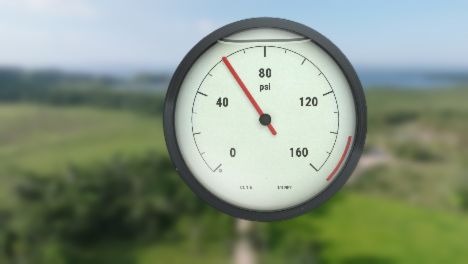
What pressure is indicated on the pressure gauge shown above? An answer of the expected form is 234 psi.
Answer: 60 psi
